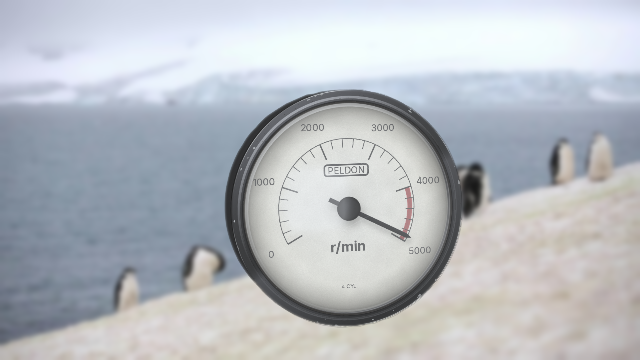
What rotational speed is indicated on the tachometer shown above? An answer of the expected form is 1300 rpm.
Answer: 4900 rpm
